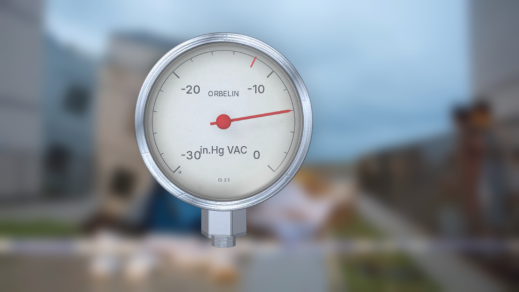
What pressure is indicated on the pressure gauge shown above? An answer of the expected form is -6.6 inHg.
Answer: -6 inHg
